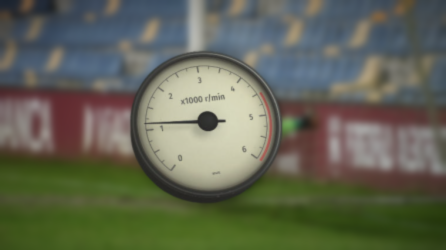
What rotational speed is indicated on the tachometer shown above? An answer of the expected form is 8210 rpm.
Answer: 1125 rpm
